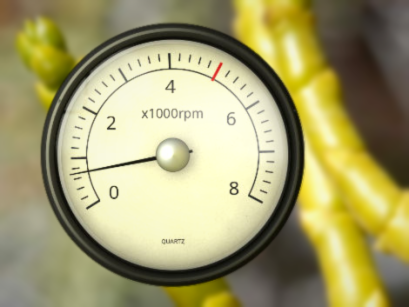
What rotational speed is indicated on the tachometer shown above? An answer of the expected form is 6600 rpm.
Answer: 700 rpm
